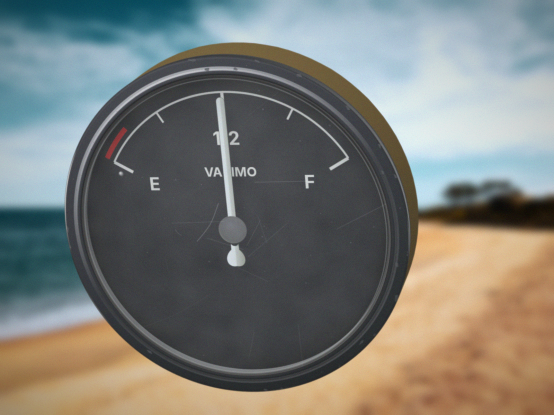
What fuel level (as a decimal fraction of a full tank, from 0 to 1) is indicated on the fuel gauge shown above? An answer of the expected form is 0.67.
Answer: 0.5
